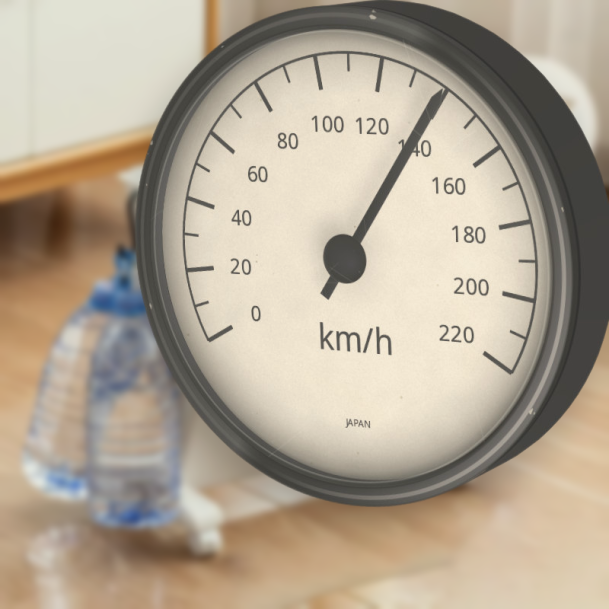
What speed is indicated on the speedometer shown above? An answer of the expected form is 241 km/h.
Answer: 140 km/h
